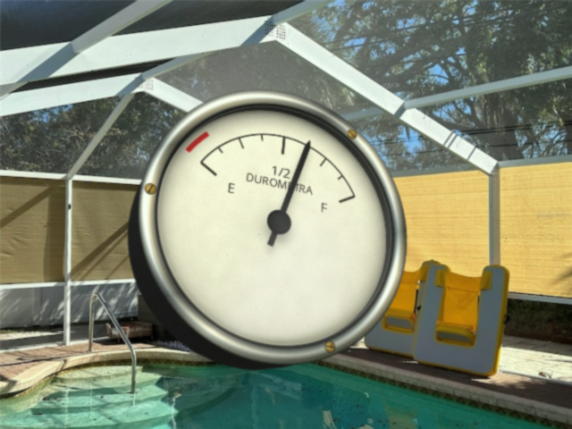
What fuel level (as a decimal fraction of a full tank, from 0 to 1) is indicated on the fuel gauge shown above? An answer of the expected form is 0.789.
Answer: 0.625
